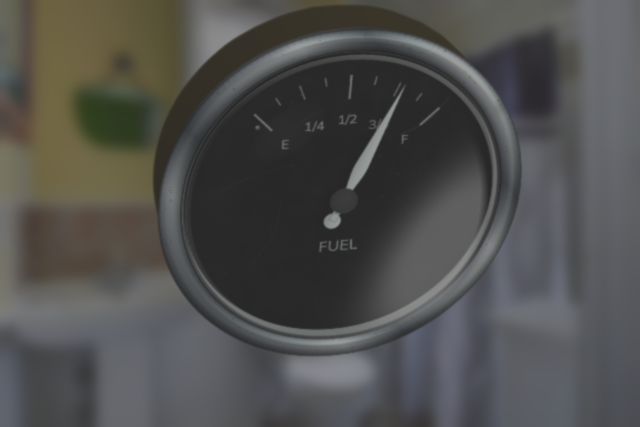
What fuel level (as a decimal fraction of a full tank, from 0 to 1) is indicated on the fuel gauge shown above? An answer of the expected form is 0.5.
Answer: 0.75
